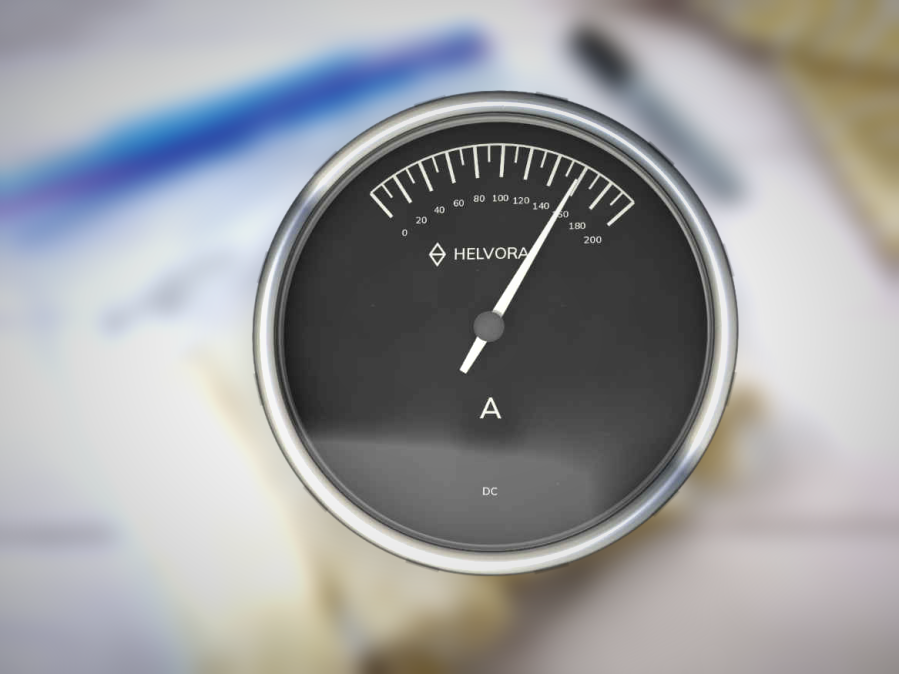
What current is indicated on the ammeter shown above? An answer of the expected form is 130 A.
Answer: 160 A
